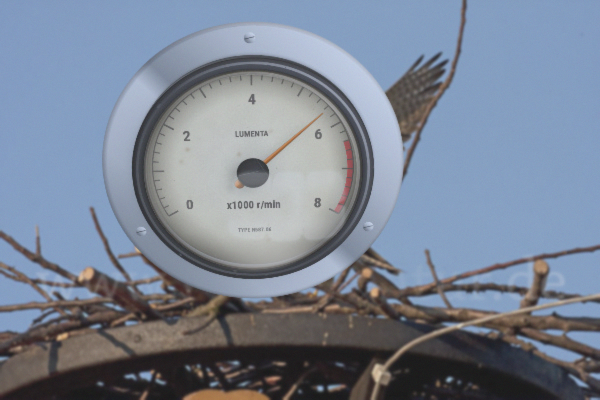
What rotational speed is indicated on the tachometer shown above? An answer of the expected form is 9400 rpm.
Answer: 5600 rpm
